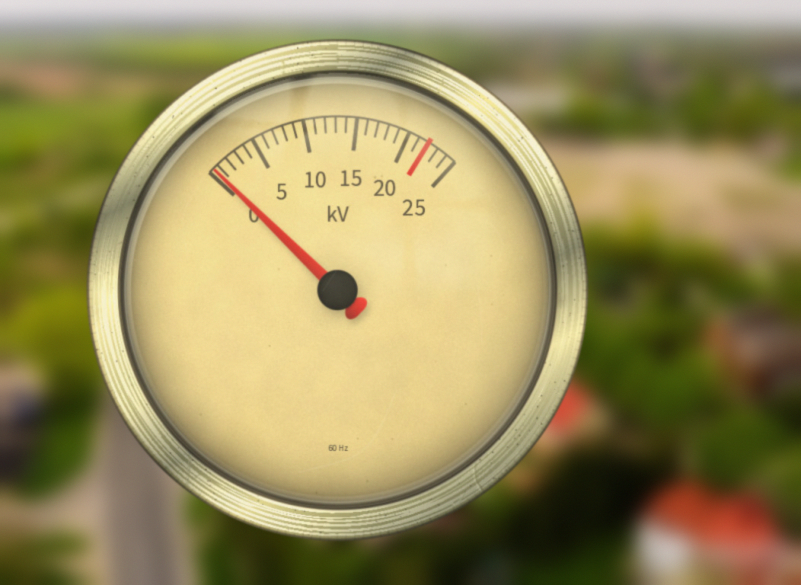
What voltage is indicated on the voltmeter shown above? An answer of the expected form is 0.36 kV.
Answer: 0.5 kV
